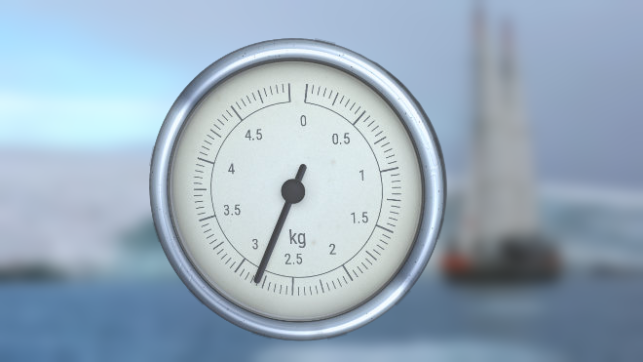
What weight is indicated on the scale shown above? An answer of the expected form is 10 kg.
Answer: 2.8 kg
